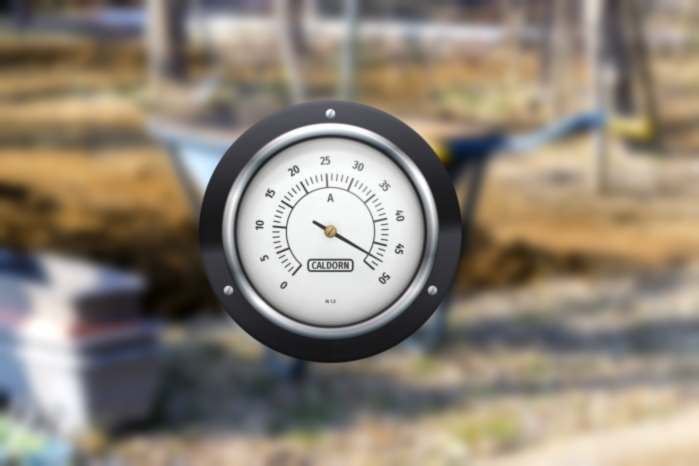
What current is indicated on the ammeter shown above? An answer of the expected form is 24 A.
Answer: 48 A
